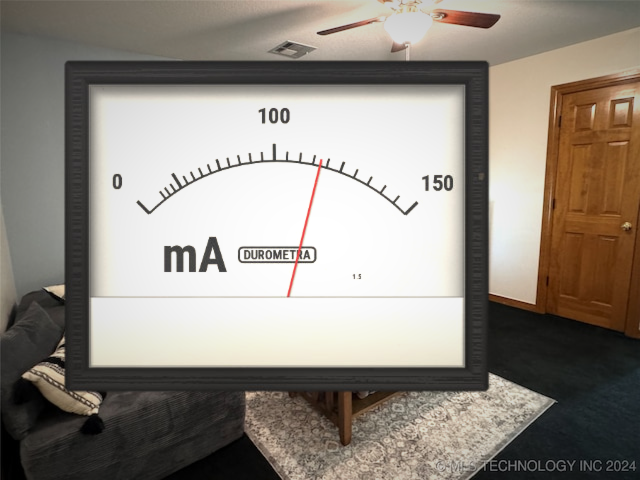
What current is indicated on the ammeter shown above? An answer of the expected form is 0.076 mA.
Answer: 117.5 mA
